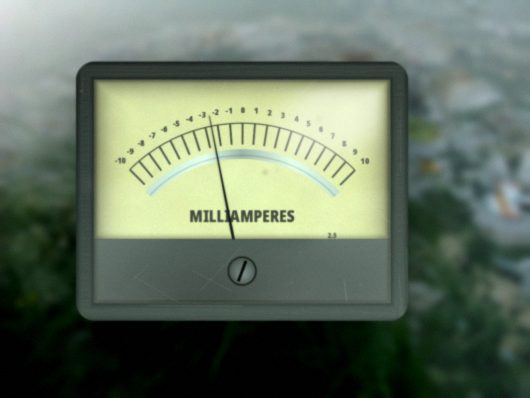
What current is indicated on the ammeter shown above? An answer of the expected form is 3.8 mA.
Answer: -2.5 mA
